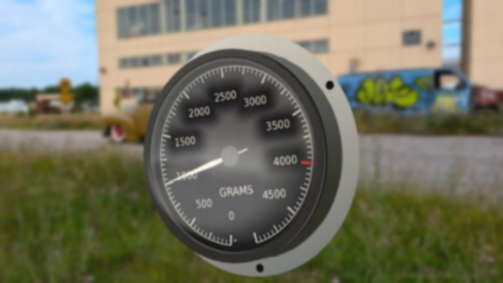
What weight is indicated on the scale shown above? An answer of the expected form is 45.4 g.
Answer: 1000 g
